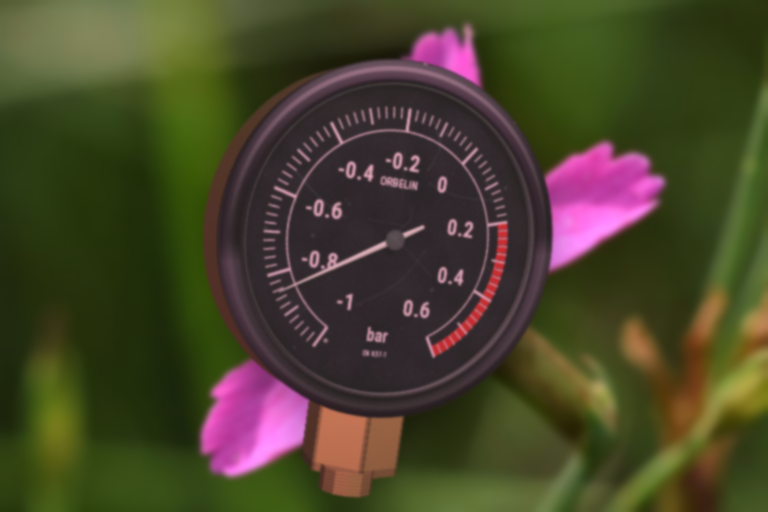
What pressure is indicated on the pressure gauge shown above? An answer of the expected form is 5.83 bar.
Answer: -0.84 bar
